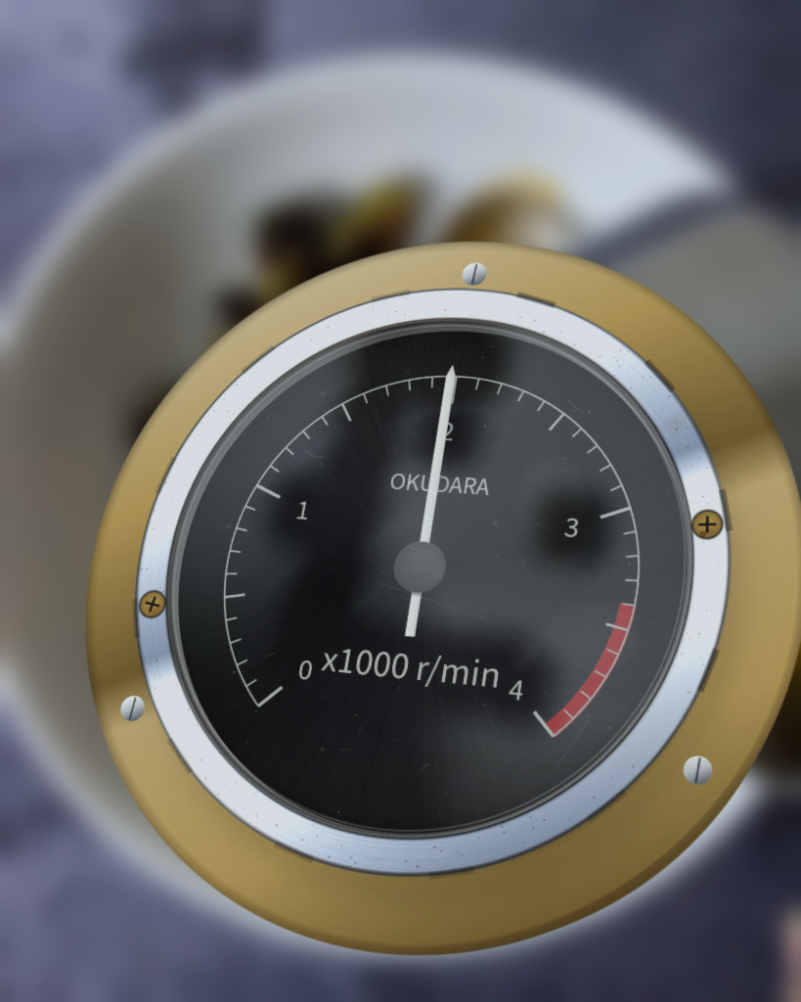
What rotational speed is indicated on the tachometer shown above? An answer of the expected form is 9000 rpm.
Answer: 2000 rpm
